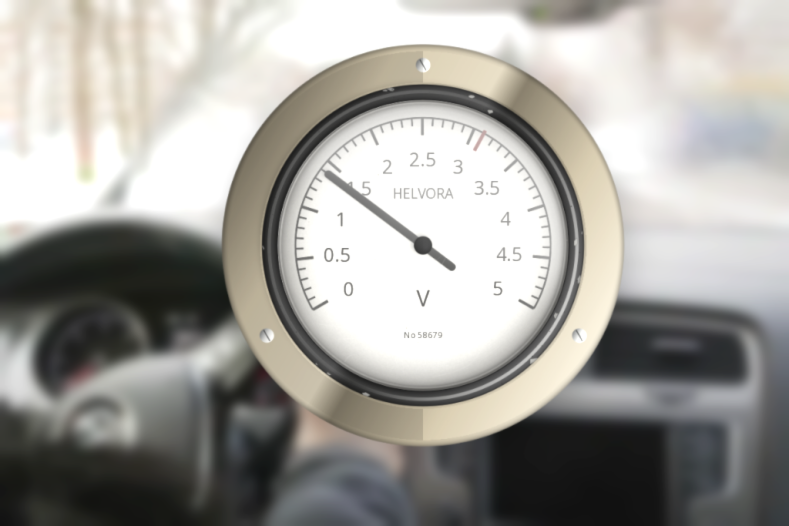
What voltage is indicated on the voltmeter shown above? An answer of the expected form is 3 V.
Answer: 1.4 V
